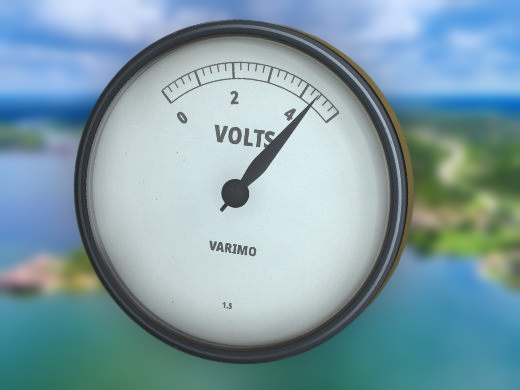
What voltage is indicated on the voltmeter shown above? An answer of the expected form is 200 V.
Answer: 4.4 V
